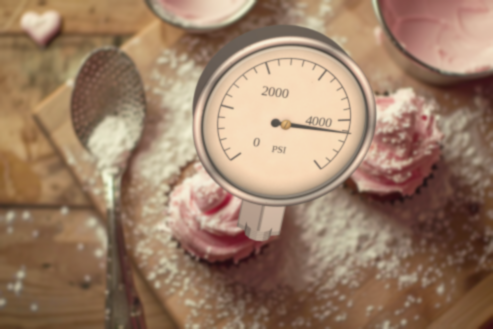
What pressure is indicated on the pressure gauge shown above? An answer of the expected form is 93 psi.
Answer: 4200 psi
